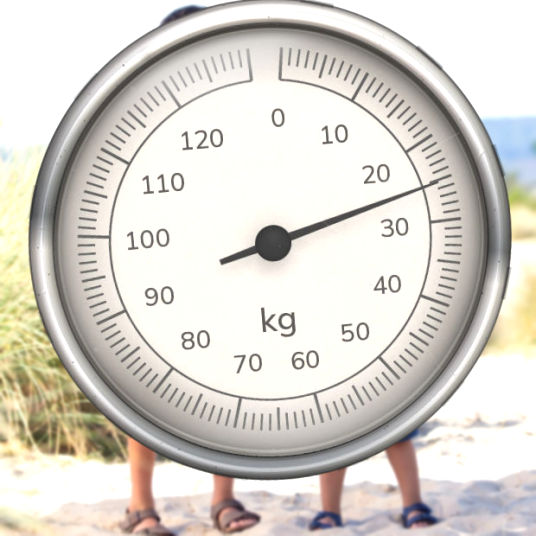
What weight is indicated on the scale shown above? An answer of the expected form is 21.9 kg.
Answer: 25 kg
